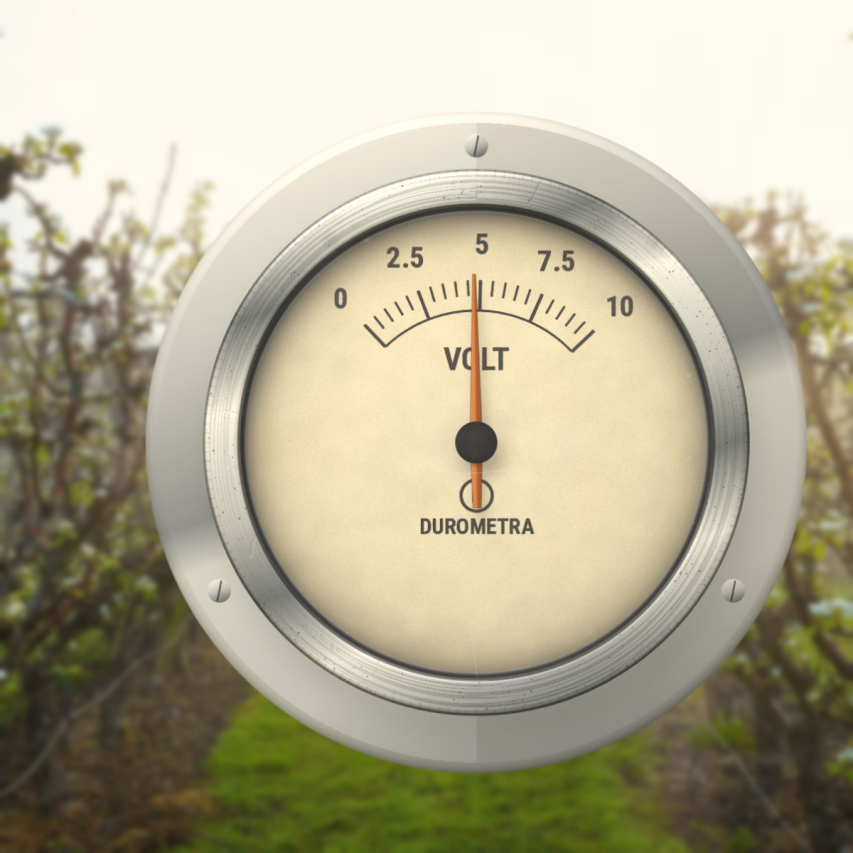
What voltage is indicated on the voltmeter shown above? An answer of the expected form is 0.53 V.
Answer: 4.75 V
